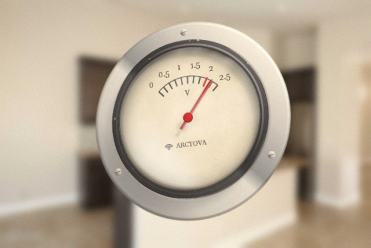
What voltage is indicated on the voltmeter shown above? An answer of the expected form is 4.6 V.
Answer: 2.25 V
